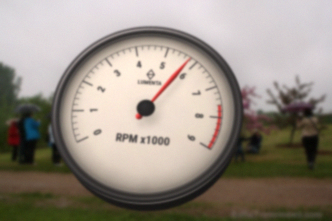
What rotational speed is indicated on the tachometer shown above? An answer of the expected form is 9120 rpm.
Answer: 5800 rpm
